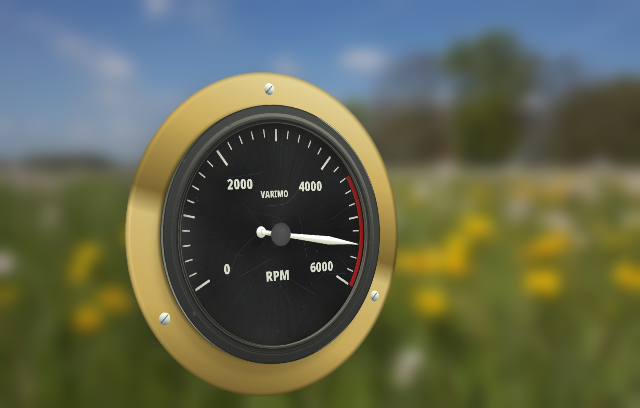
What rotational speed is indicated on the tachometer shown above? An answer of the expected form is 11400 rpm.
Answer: 5400 rpm
